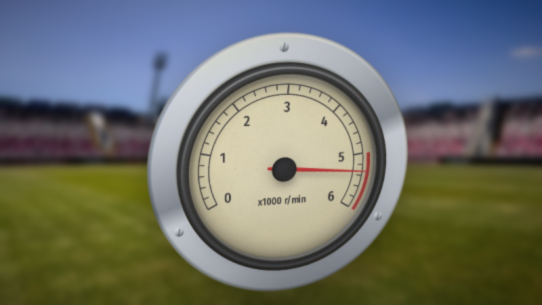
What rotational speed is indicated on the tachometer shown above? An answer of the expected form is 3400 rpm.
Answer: 5300 rpm
